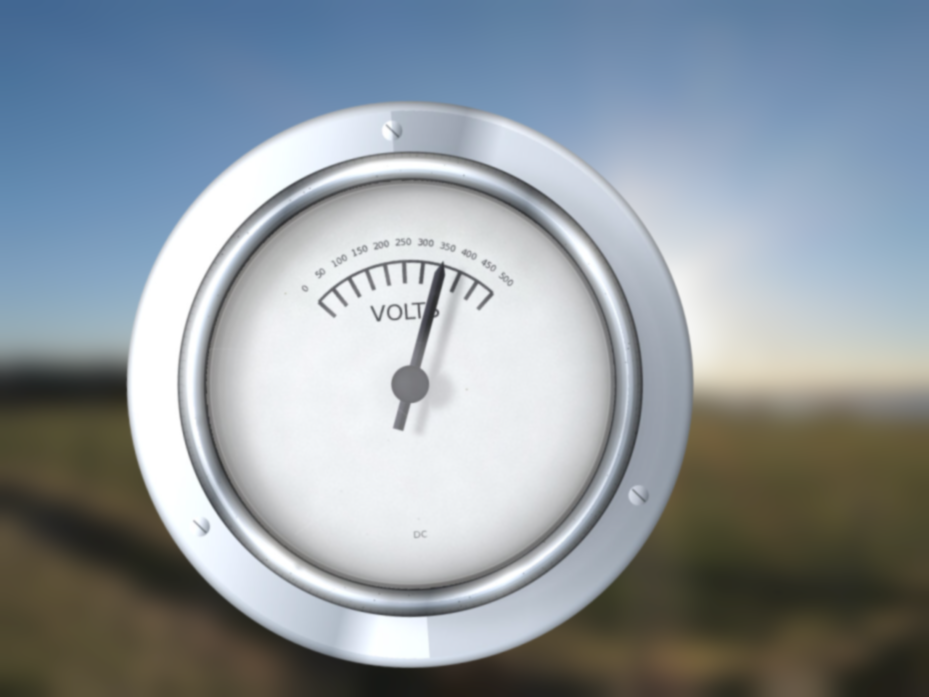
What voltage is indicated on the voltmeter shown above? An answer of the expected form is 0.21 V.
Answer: 350 V
